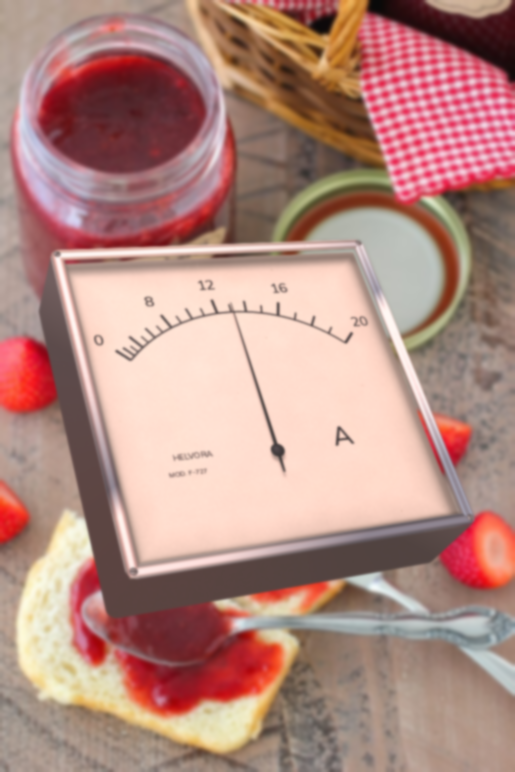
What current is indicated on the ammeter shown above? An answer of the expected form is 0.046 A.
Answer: 13 A
